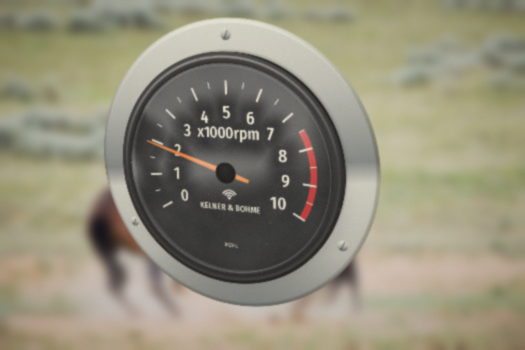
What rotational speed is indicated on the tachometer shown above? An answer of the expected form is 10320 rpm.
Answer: 2000 rpm
